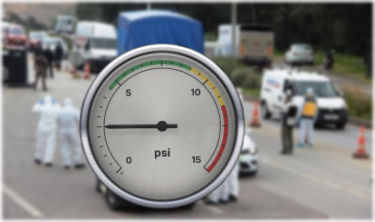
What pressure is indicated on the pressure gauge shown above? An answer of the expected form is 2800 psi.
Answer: 2.5 psi
